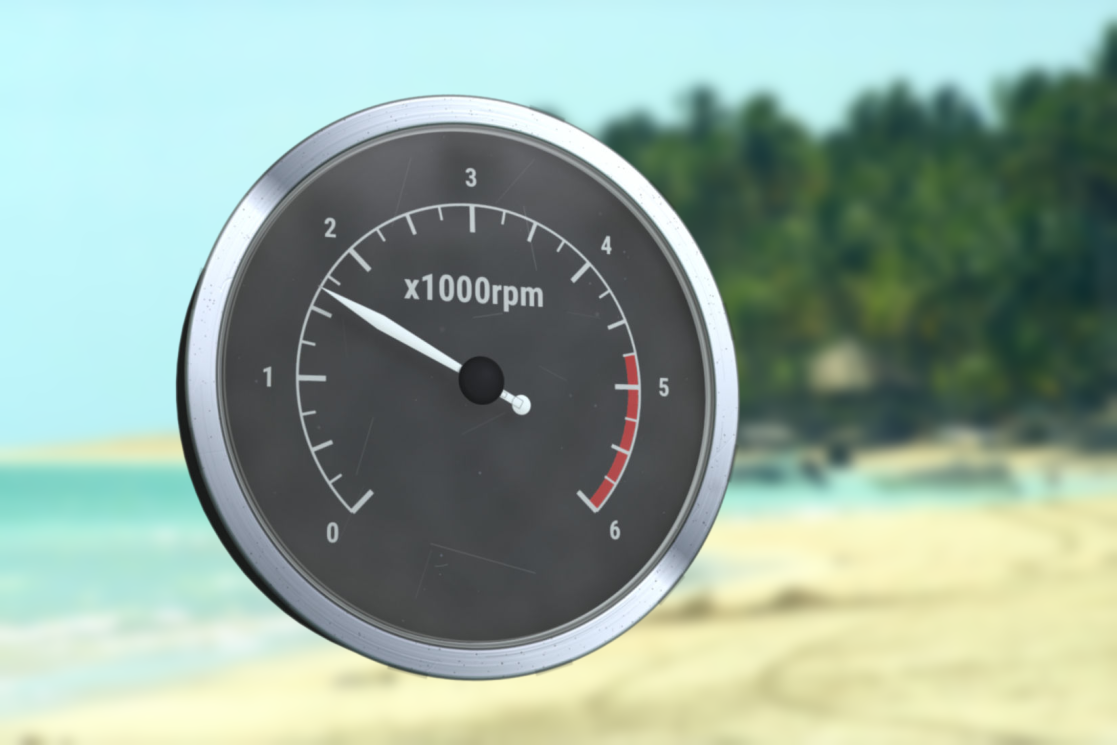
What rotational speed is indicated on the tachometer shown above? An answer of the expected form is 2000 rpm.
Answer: 1625 rpm
